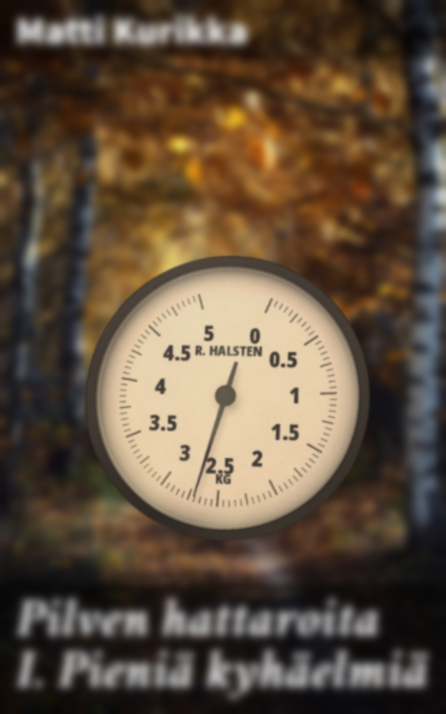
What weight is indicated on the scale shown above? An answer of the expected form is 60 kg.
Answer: 2.7 kg
